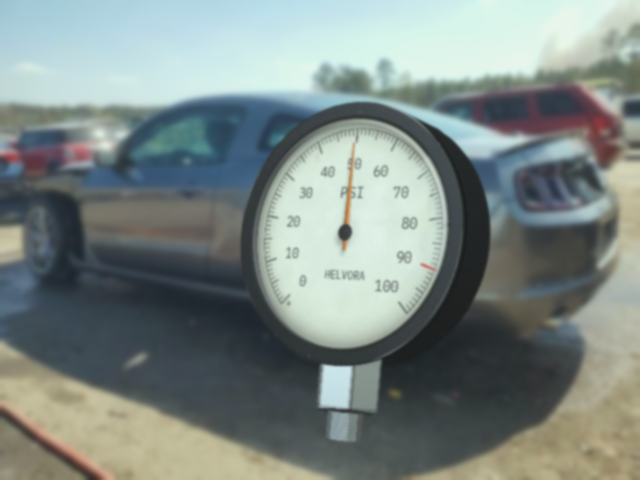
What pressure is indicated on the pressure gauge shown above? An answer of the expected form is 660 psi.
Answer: 50 psi
